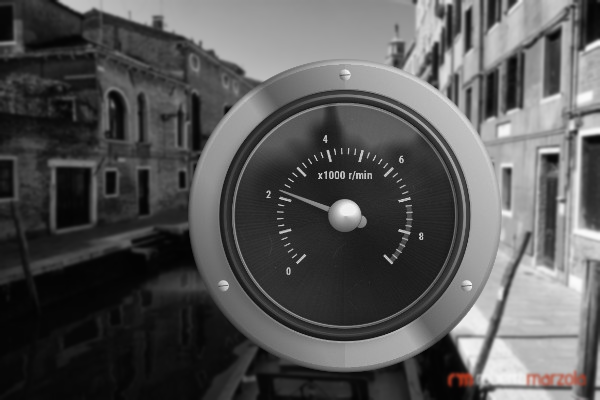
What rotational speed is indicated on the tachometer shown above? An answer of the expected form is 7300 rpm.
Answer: 2200 rpm
